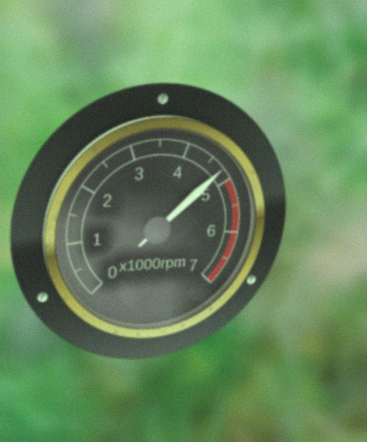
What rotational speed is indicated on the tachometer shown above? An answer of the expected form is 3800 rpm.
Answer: 4750 rpm
